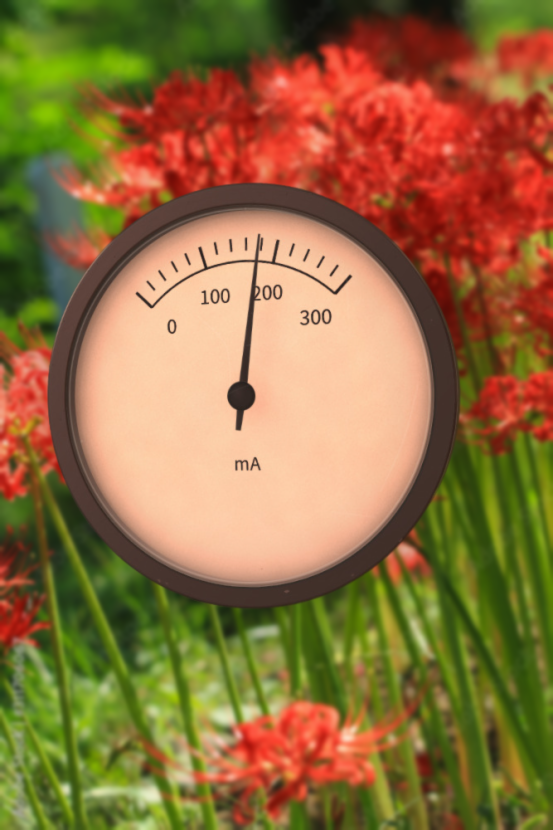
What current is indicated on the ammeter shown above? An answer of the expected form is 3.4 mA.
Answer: 180 mA
